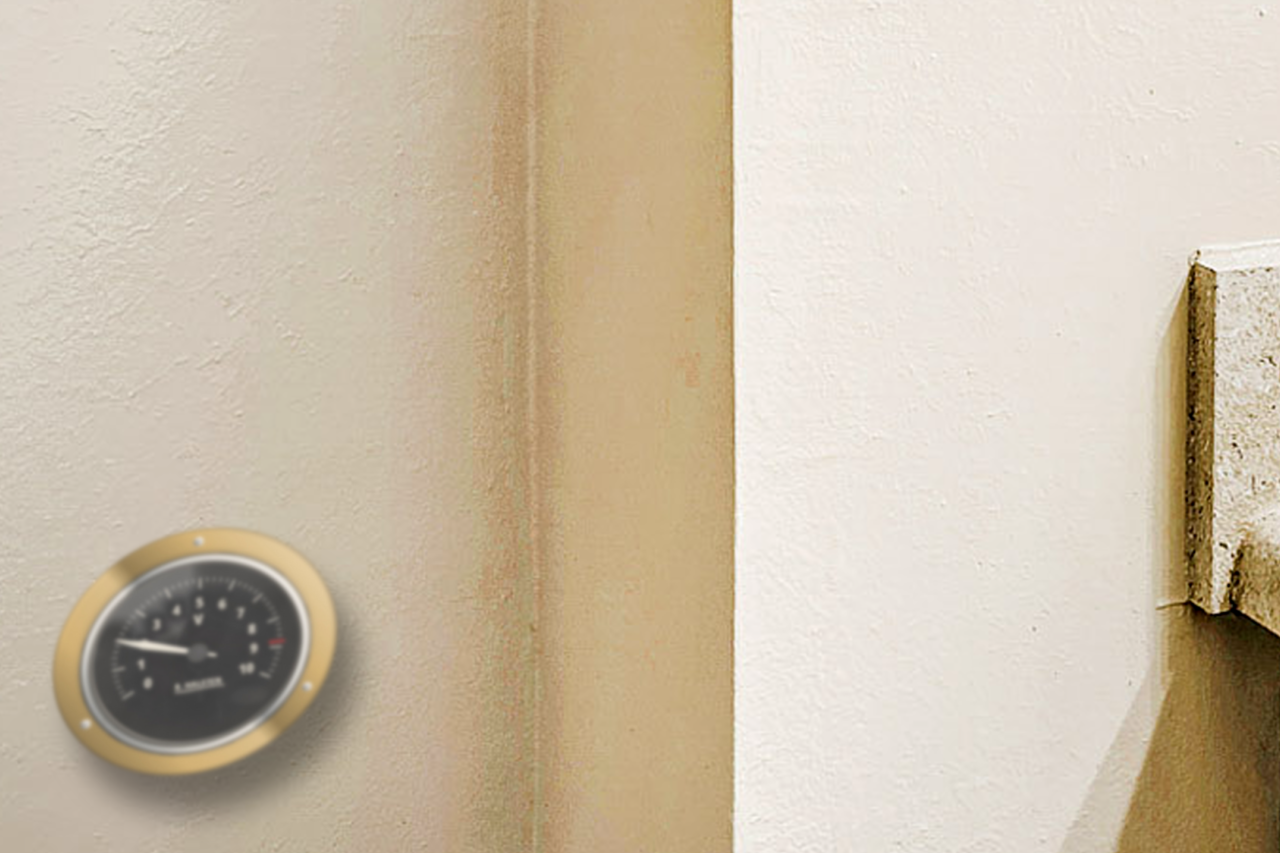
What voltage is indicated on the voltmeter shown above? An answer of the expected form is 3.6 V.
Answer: 2 V
